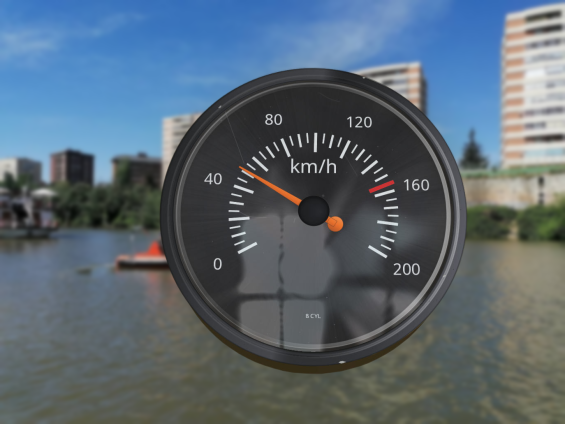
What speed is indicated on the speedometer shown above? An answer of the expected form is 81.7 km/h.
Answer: 50 km/h
